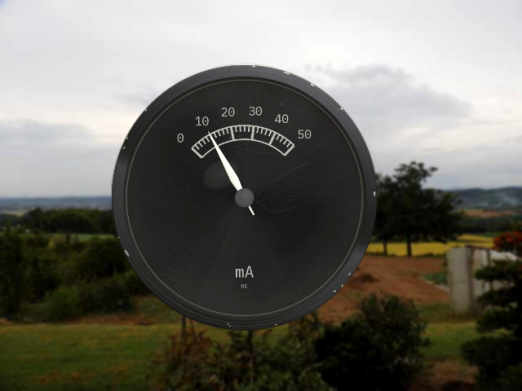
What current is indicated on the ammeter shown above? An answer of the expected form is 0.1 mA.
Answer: 10 mA
